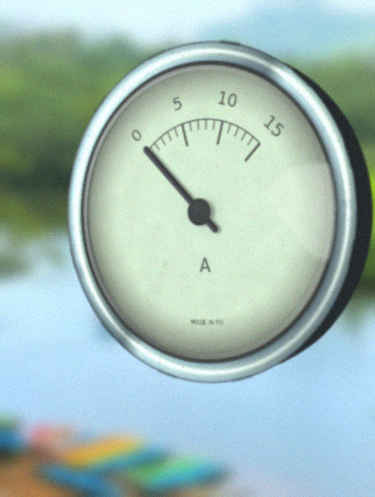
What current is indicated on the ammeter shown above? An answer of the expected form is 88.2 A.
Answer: 0 A
